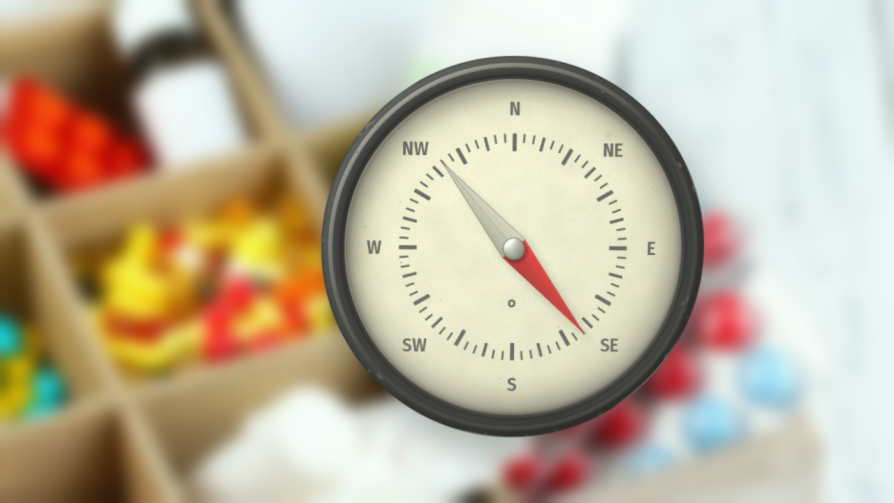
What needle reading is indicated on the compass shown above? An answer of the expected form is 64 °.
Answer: 140 °
